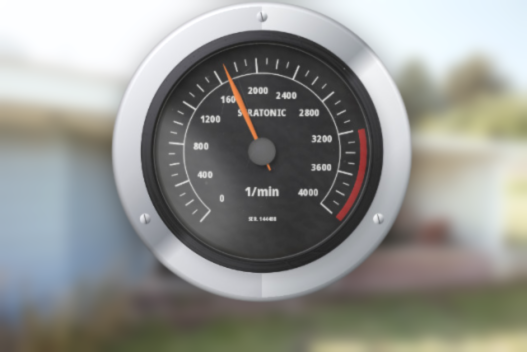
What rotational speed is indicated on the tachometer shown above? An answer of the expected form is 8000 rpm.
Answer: 1700 rpm
